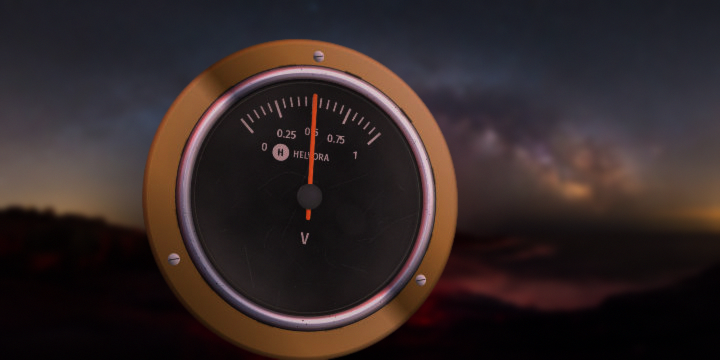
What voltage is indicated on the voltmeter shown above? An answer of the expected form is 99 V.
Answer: 0.5 V
